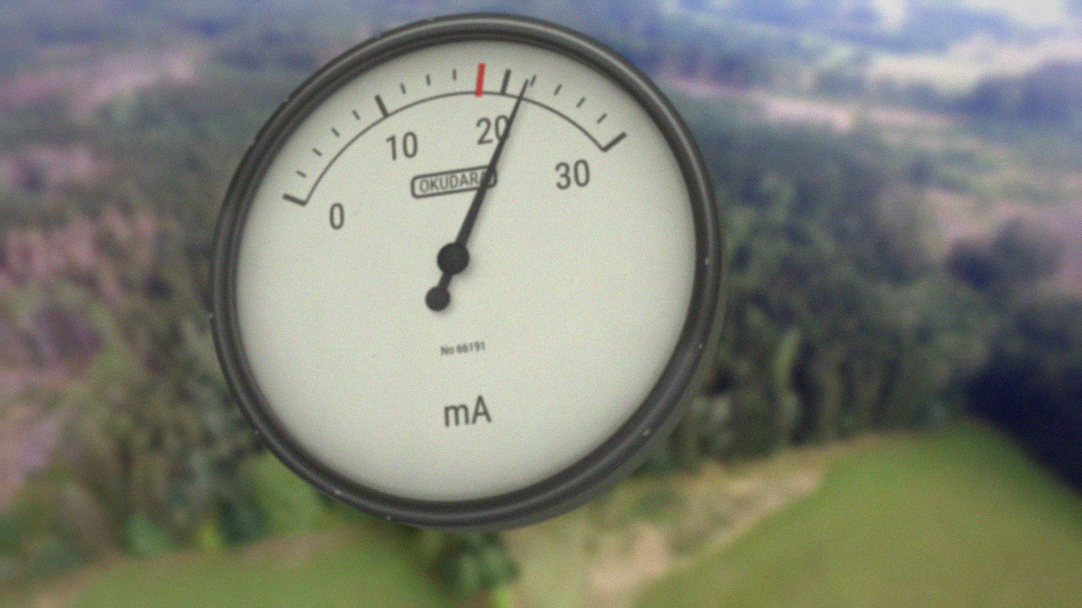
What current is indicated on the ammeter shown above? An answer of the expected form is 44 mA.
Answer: 22 mA
